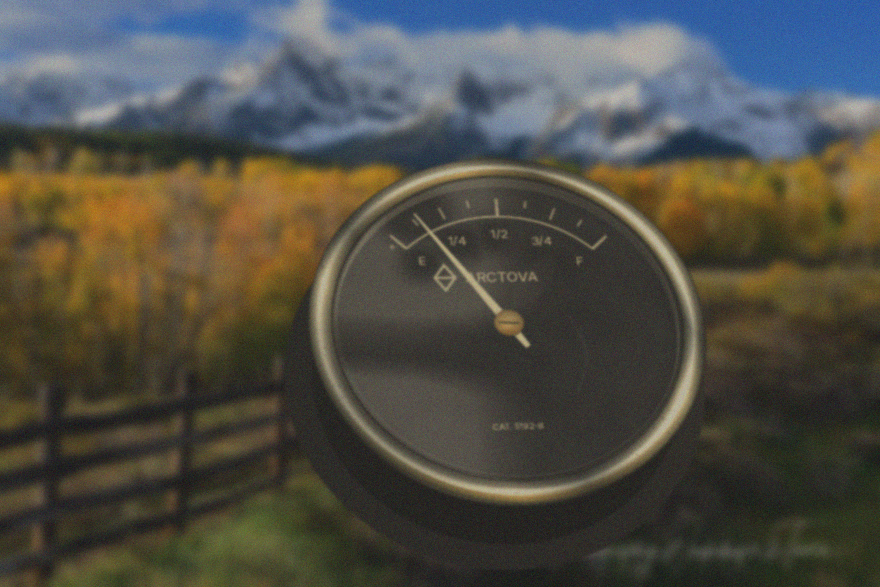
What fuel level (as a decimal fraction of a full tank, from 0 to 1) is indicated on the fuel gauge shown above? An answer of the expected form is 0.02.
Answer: 0.125
